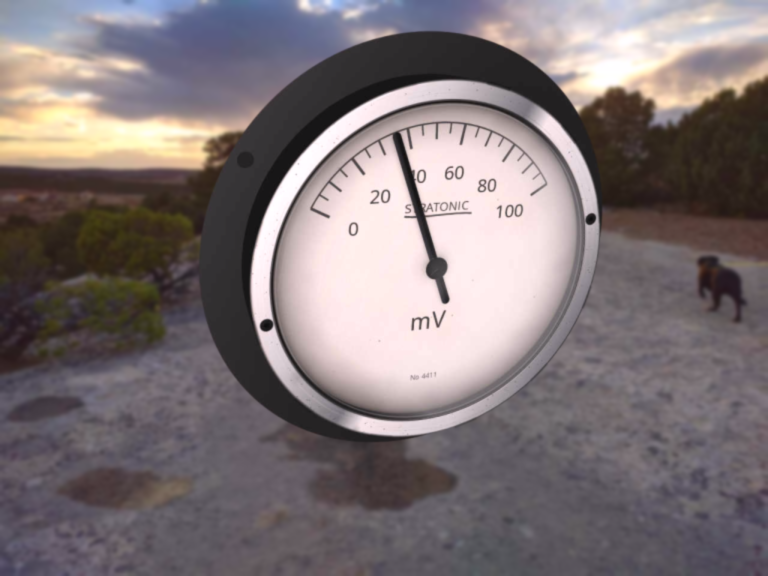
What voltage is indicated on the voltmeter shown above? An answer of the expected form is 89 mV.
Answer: 35 mV
